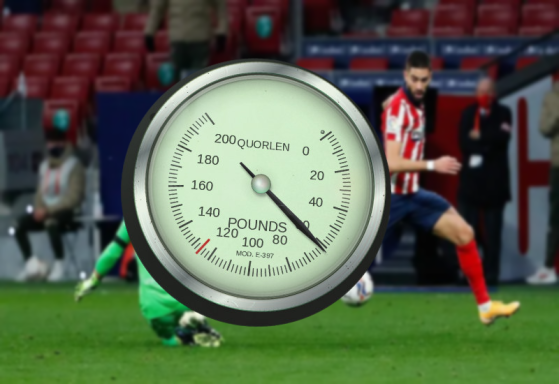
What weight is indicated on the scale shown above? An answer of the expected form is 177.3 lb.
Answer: 62 lb
